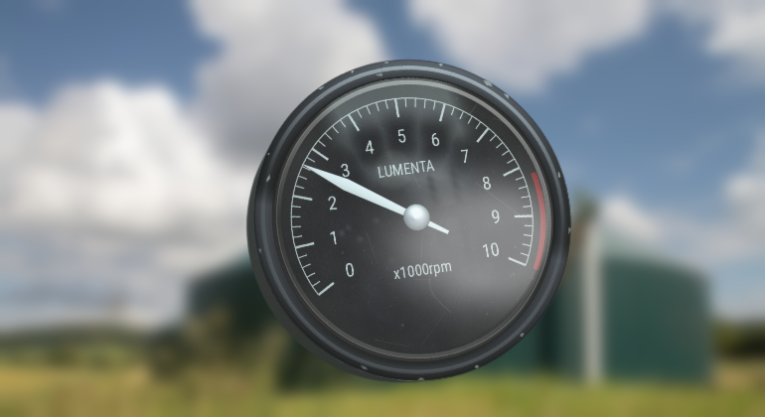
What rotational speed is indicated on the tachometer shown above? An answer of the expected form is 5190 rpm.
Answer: 2600 rpm
